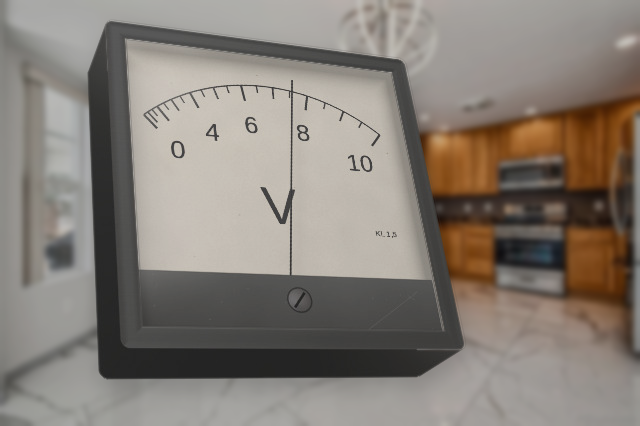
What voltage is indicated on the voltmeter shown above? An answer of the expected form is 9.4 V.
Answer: 7.5 V
